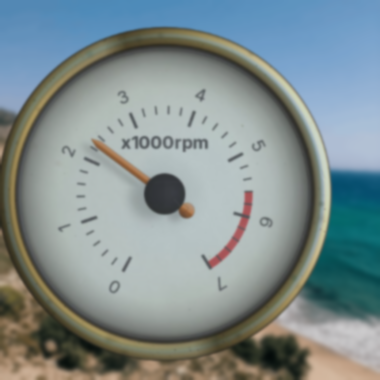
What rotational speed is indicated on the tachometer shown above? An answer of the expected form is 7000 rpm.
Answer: 2300 rpm
